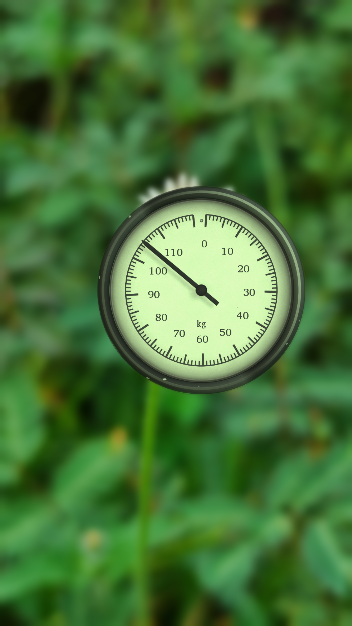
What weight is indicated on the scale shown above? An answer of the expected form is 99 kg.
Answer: 105 kg
